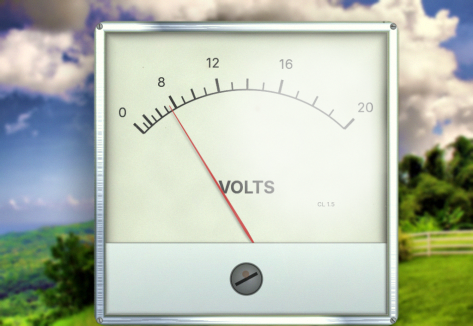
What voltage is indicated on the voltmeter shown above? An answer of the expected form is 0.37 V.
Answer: 7.5 V
